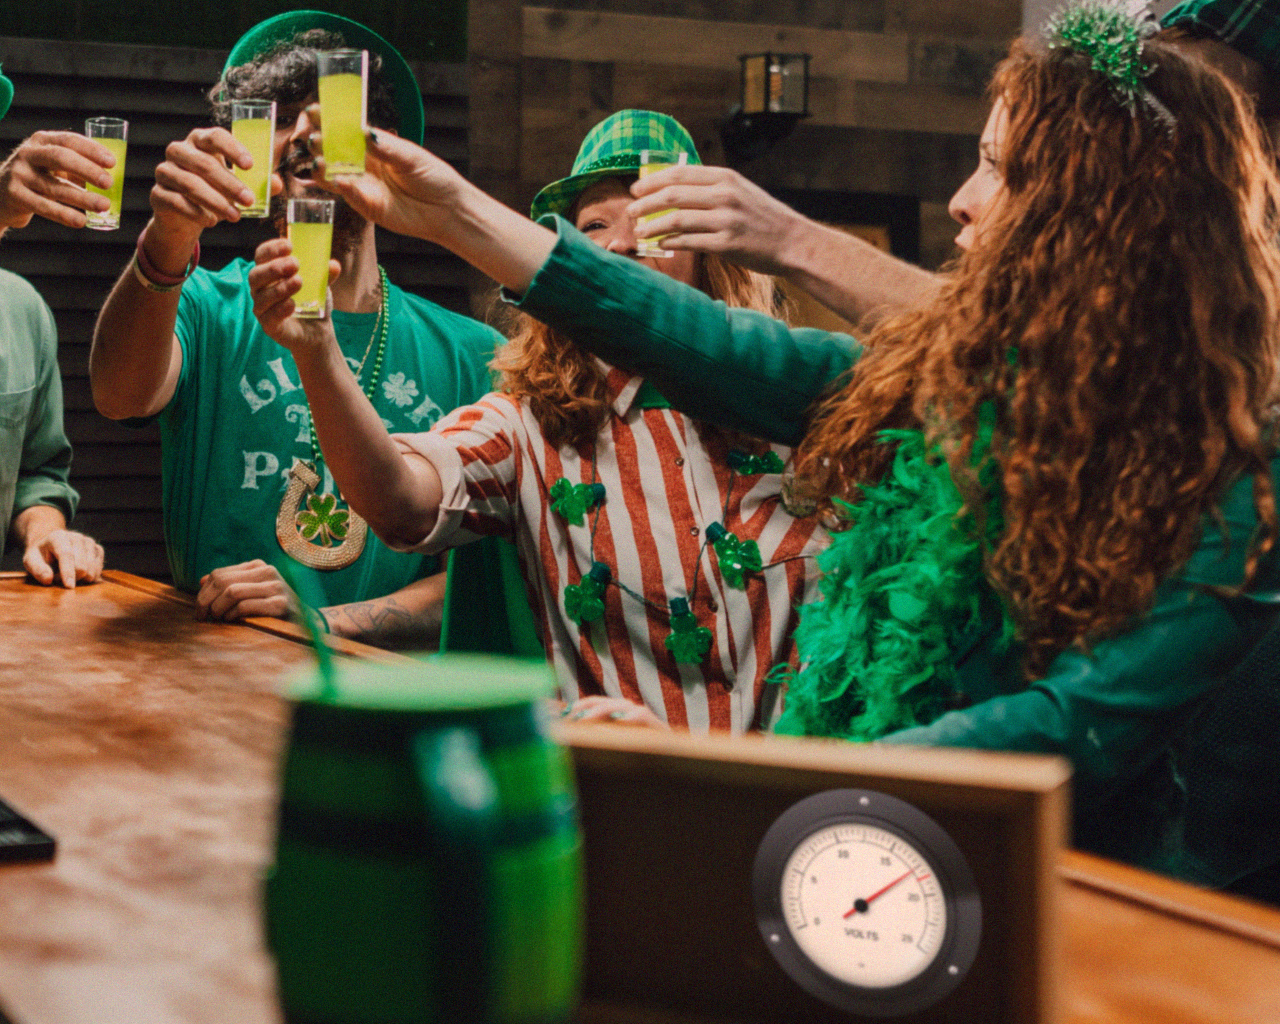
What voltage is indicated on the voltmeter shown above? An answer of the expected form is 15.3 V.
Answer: 17.5 V
